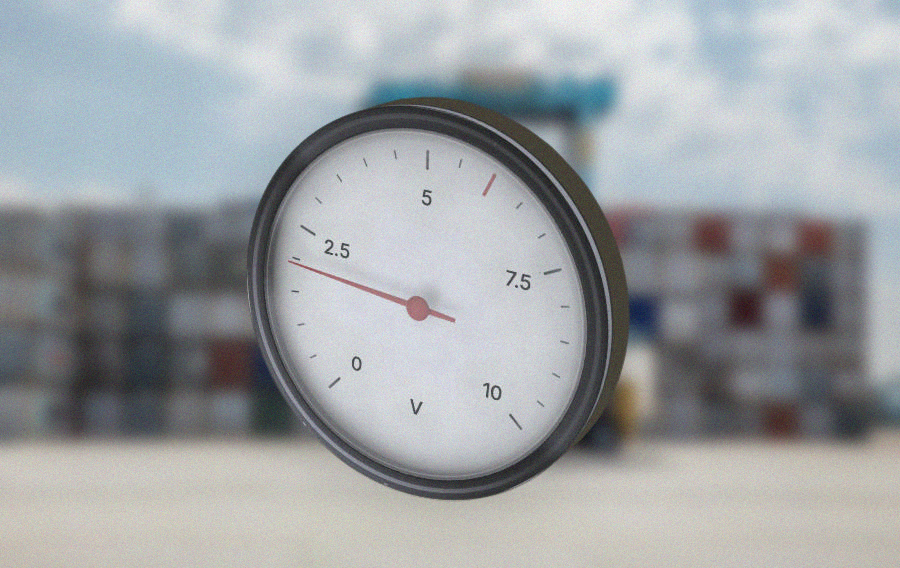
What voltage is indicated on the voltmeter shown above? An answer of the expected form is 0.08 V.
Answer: 2 V
